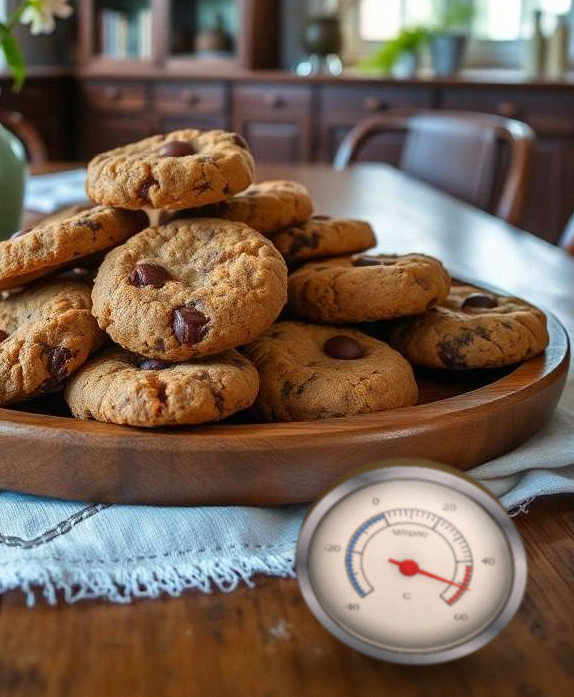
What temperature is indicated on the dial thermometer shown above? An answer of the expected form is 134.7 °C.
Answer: 50 °C
